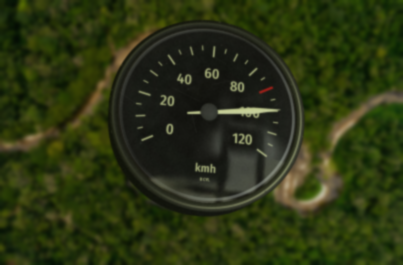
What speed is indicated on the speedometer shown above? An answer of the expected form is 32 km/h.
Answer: 100 km/h
